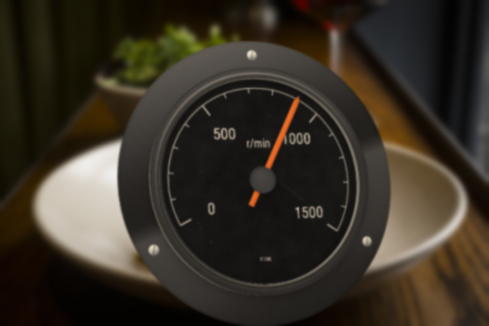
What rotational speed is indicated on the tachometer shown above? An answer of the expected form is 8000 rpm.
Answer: 900 rpm
